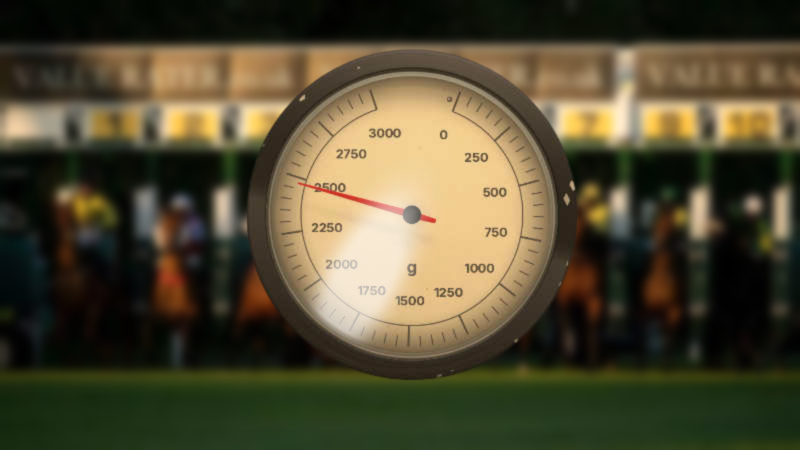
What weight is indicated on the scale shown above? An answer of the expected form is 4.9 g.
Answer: 2475 g
